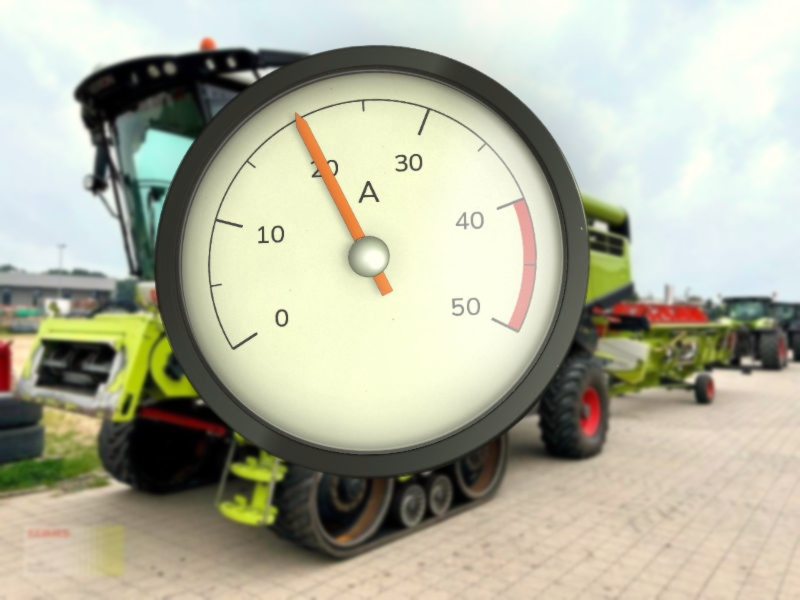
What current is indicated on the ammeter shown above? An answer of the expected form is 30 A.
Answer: 20 A
